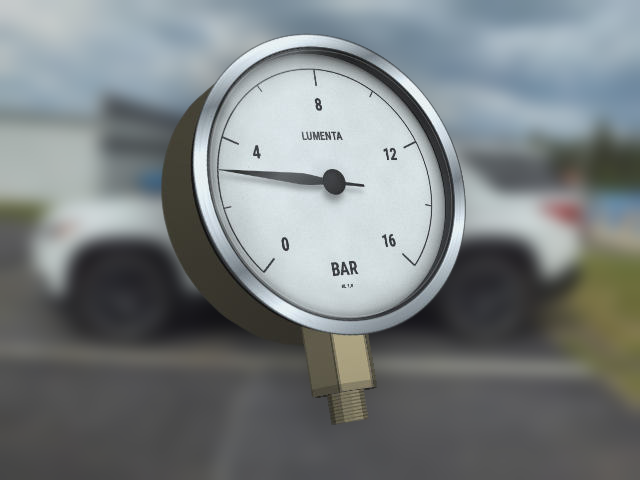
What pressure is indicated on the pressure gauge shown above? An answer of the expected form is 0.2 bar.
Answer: 3 bar
